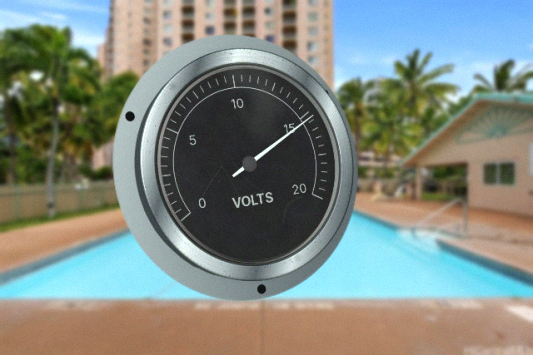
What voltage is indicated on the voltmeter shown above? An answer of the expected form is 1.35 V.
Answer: 15.25 V
